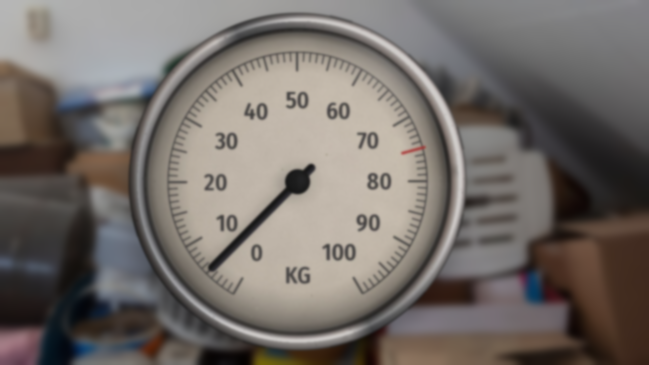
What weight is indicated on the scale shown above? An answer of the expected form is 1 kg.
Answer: 5 kg
